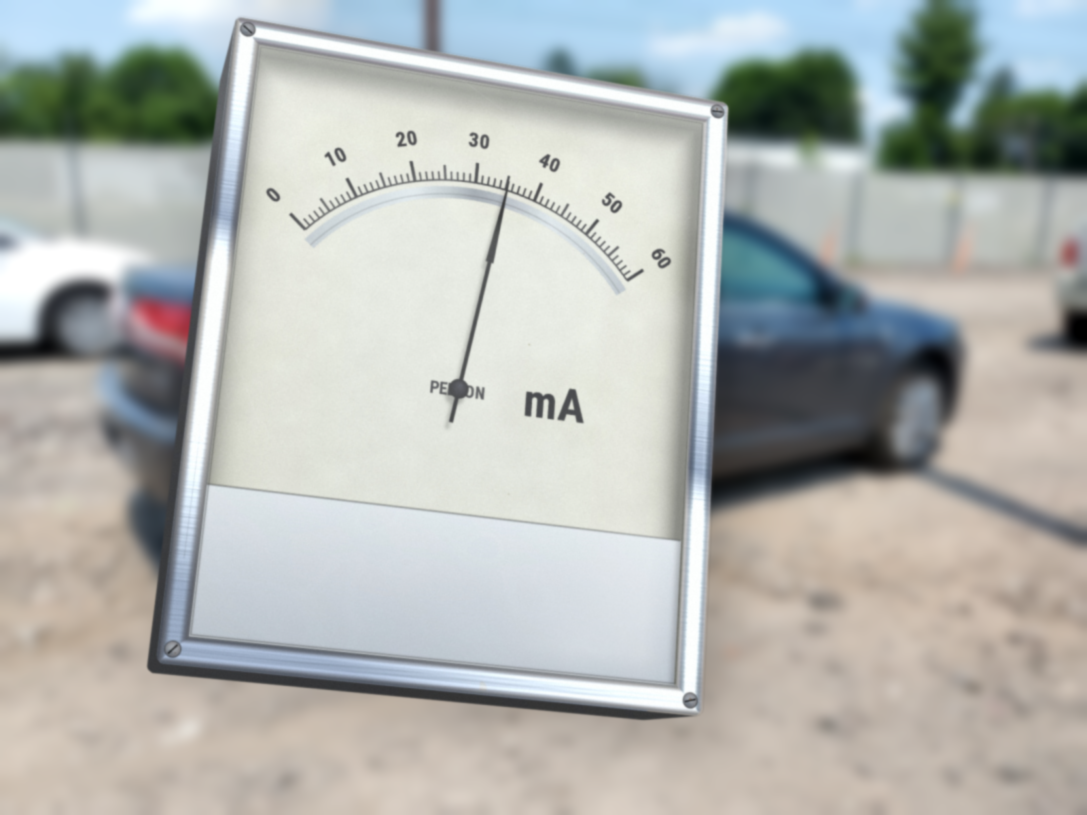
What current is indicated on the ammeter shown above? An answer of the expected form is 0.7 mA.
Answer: 35 mA
